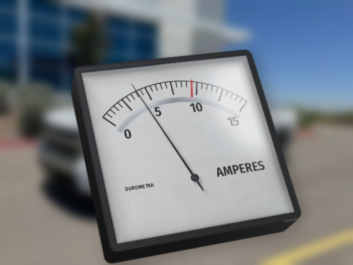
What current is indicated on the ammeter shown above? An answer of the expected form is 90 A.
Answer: 4 A
